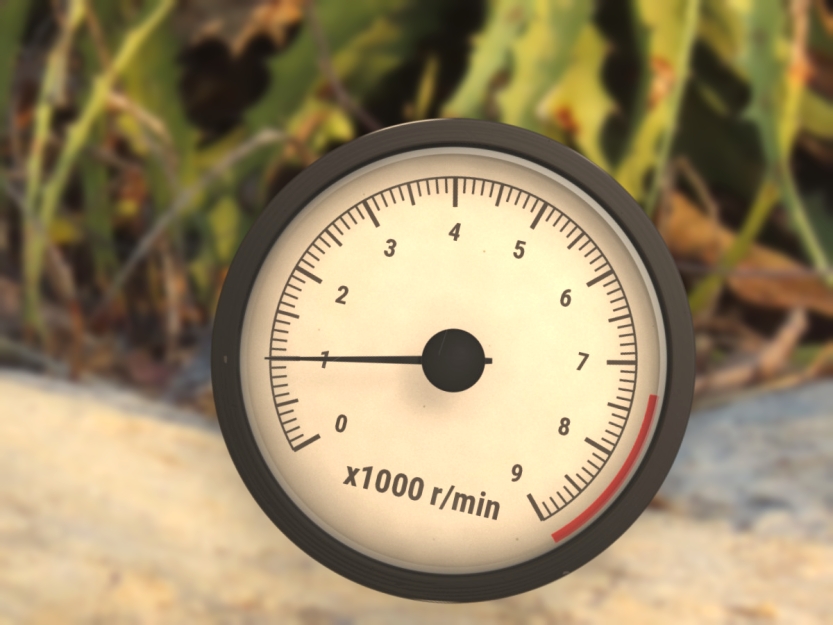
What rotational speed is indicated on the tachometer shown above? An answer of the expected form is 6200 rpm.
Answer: 1000 rpm
